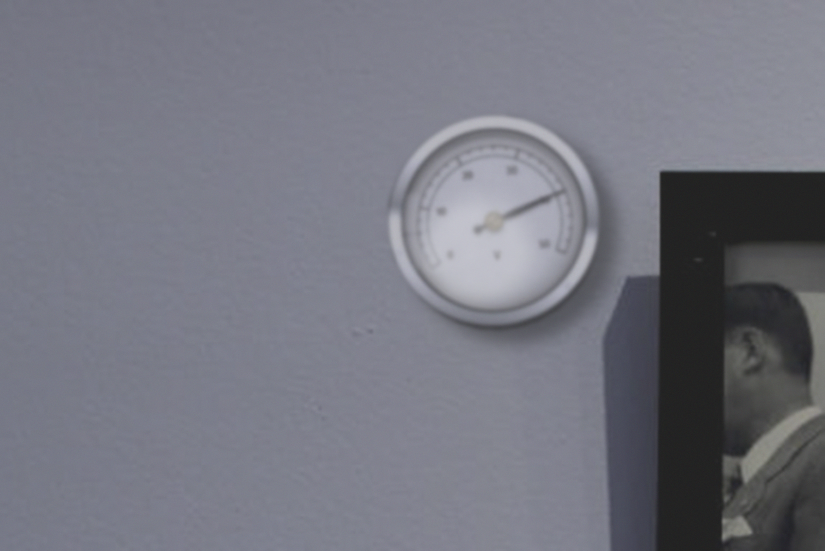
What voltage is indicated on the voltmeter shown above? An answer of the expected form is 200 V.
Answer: 40 V
